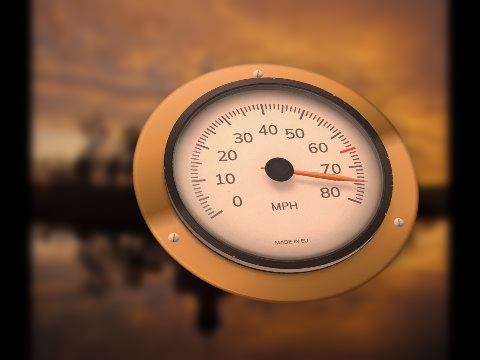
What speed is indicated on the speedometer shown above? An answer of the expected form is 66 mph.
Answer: 75 mph
